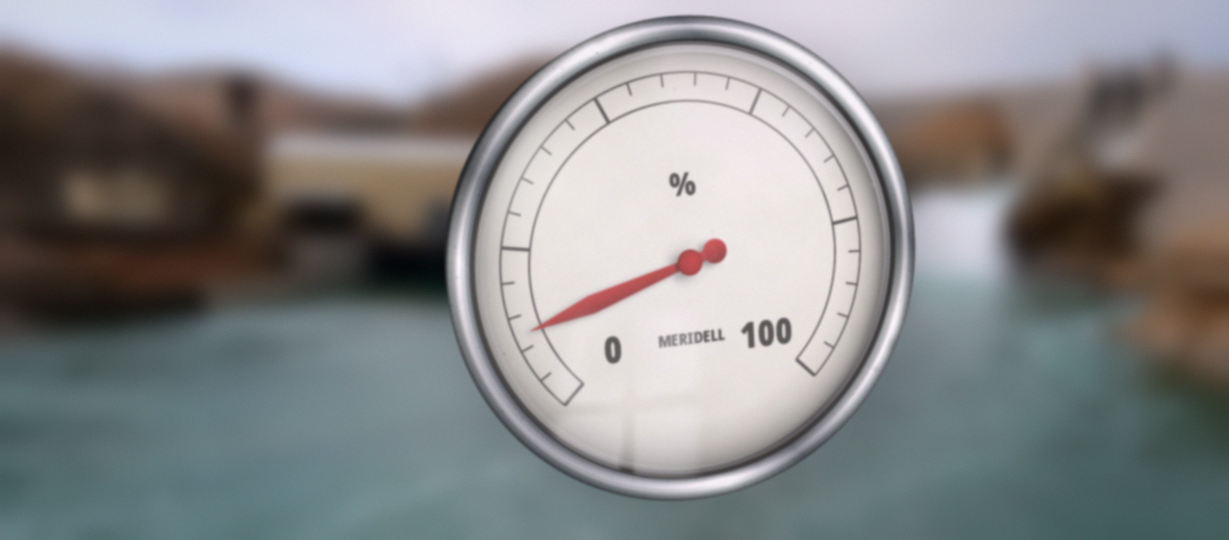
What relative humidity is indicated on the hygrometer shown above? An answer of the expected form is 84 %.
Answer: 10 %
